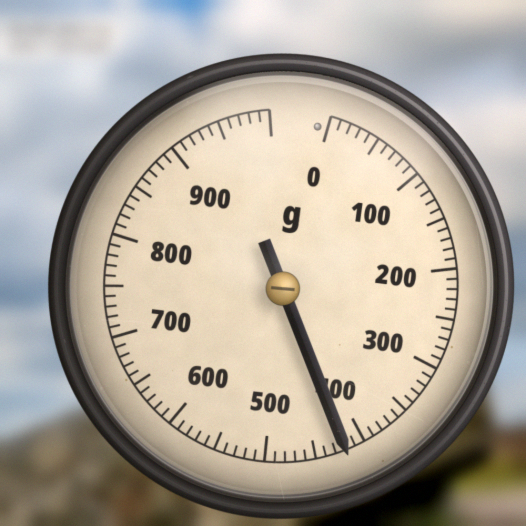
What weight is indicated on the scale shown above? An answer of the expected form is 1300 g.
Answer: 420 g
